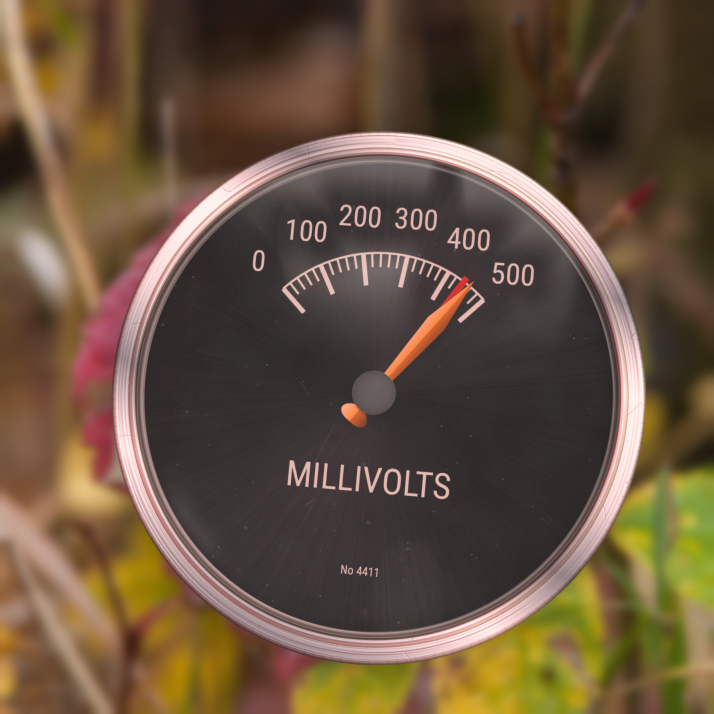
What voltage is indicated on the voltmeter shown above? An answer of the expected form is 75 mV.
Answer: 460 mV
